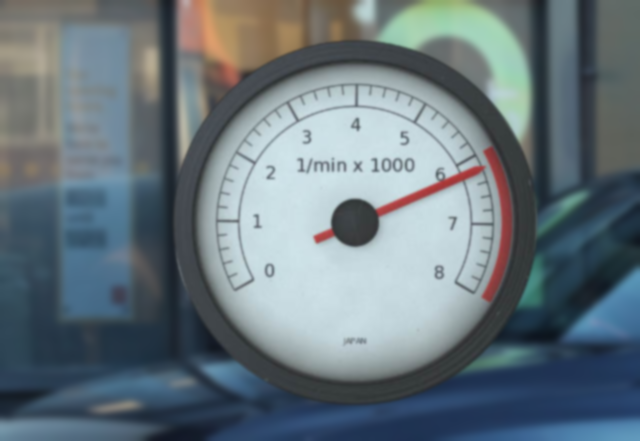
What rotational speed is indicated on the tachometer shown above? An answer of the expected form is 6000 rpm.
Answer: 6200 rpm
